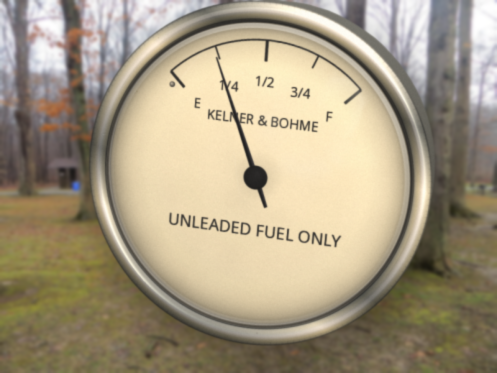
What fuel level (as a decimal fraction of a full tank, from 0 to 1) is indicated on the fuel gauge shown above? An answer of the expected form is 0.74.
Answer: 0.25
